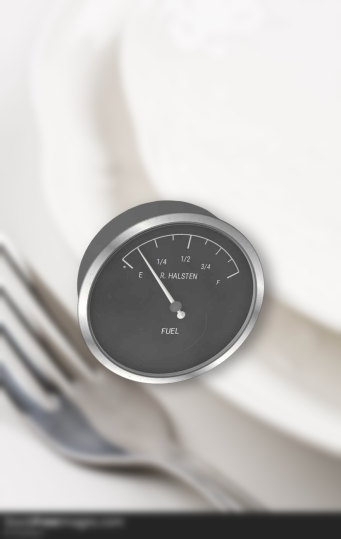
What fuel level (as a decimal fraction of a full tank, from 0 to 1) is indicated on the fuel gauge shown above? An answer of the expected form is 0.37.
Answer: 0.125
